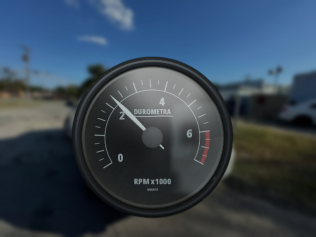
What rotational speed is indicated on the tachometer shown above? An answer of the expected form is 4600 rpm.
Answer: 2250 rpm
